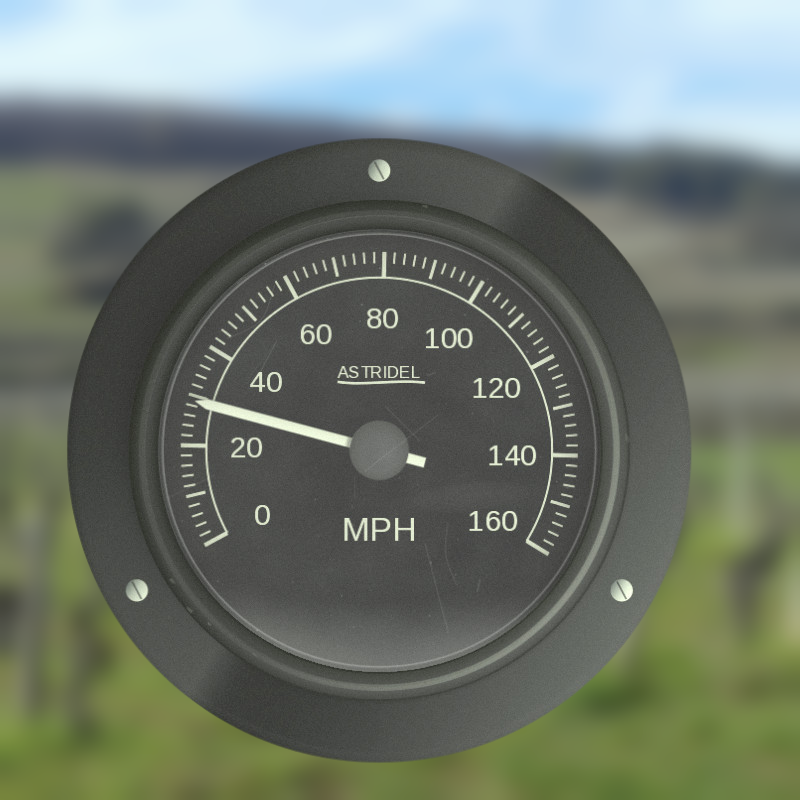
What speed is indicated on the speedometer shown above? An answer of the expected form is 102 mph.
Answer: 29 mph
